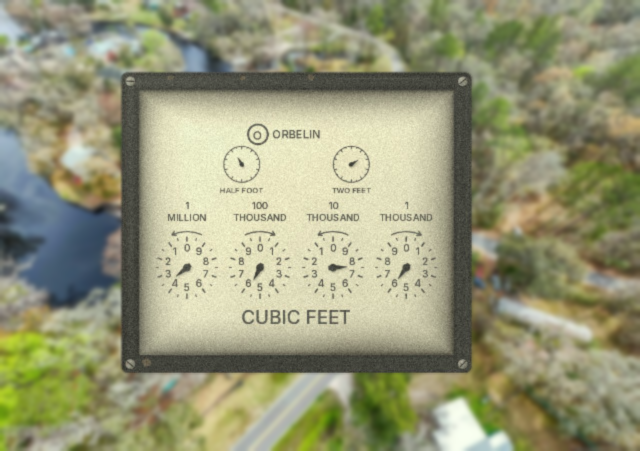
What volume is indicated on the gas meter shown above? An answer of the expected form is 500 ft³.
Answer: 357600 ft³
